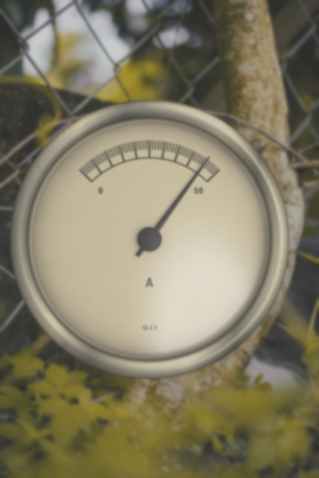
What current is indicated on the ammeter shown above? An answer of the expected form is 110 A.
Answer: 45 A
